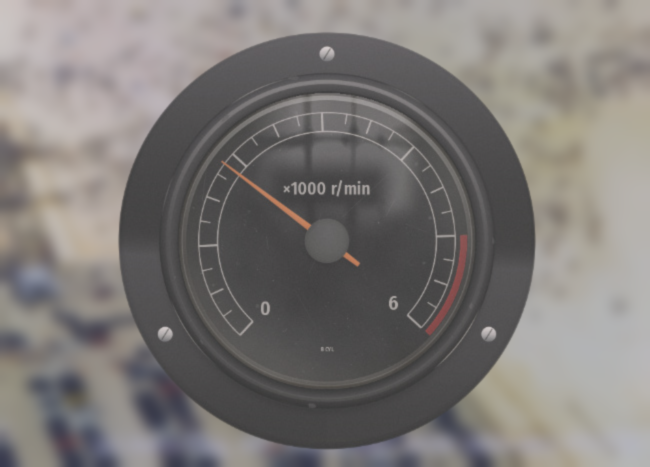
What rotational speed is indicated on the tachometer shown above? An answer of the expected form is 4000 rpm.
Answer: 1875 rpm
